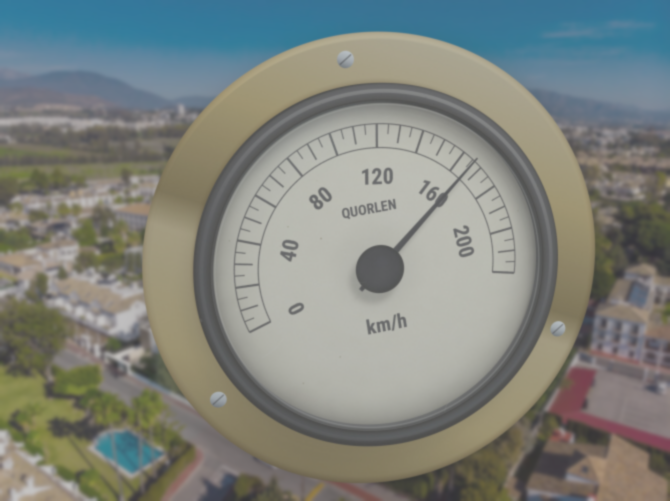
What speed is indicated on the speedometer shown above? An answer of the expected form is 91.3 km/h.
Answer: 165 km/h
